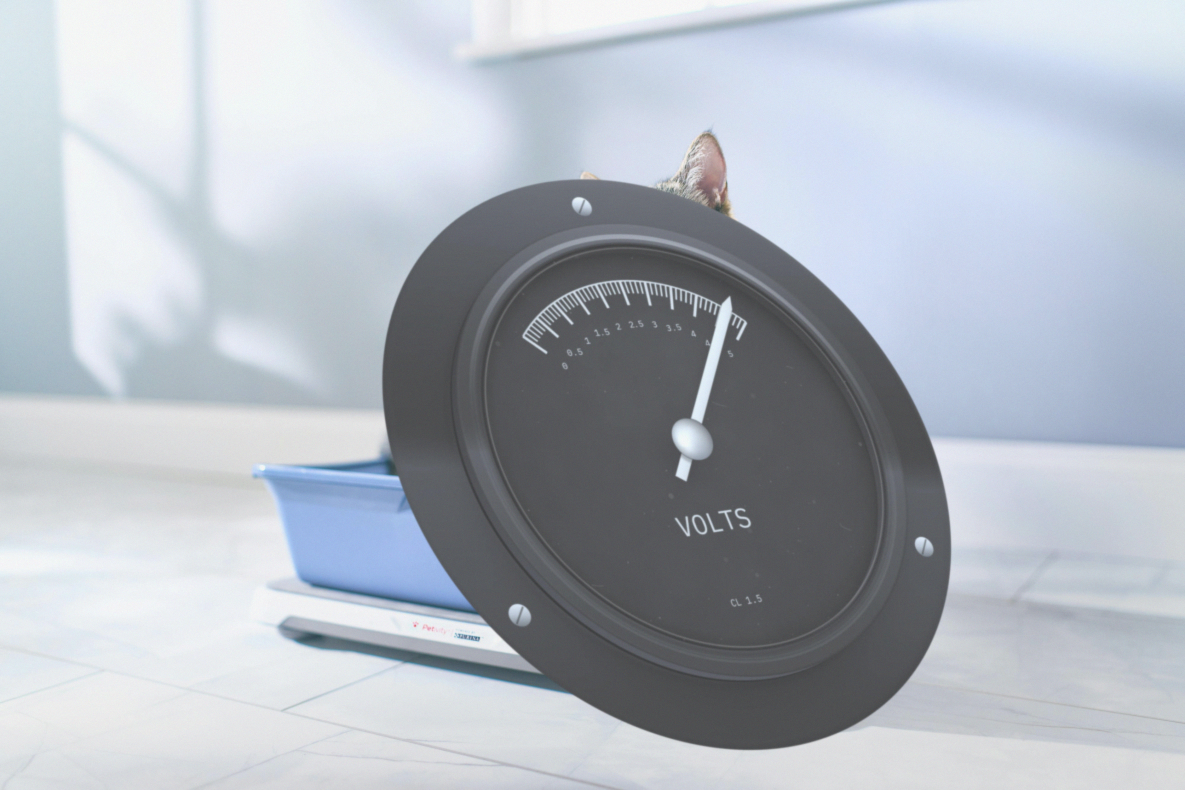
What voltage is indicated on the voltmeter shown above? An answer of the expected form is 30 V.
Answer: 4.5 V
